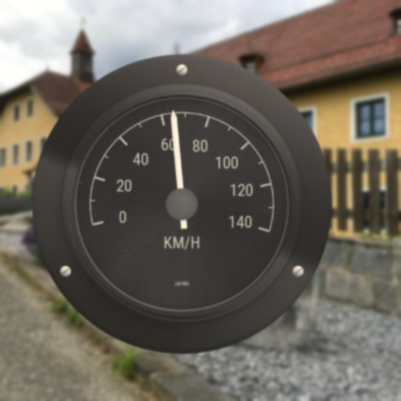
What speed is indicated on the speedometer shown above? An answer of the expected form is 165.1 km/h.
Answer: 65 km/h
